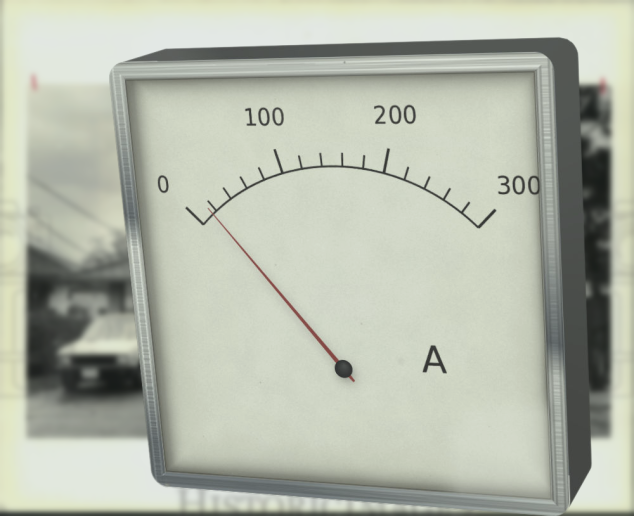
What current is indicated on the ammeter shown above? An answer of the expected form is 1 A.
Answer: 20 A
